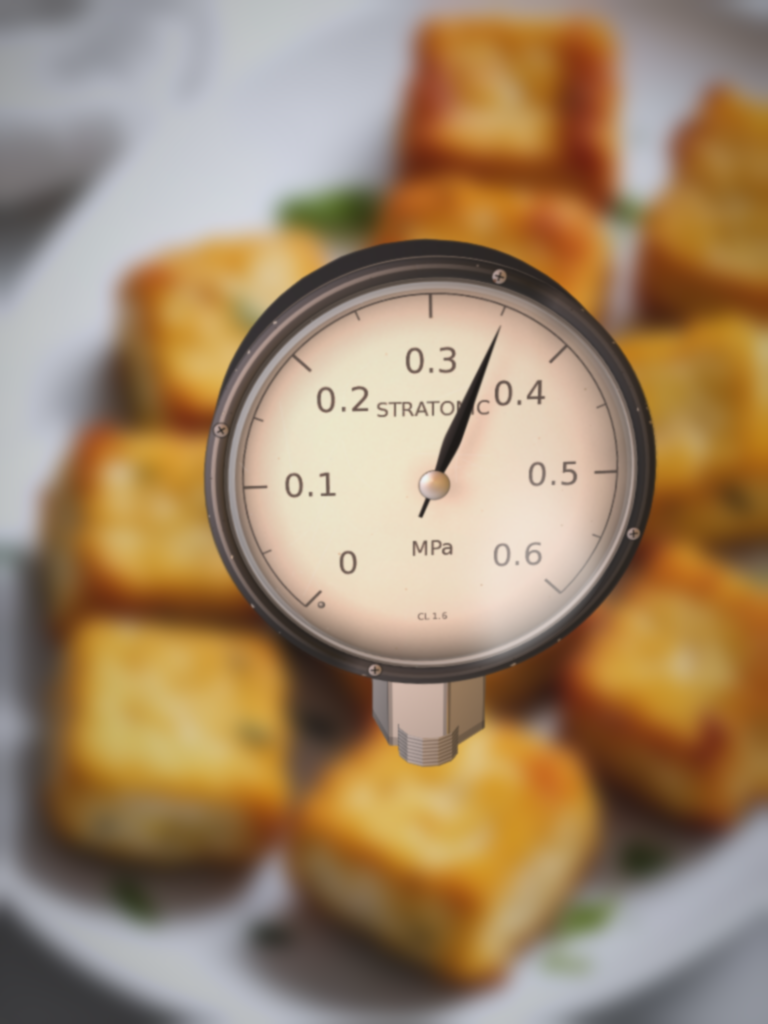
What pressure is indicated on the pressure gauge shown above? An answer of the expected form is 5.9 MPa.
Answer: 0.35 MPa
